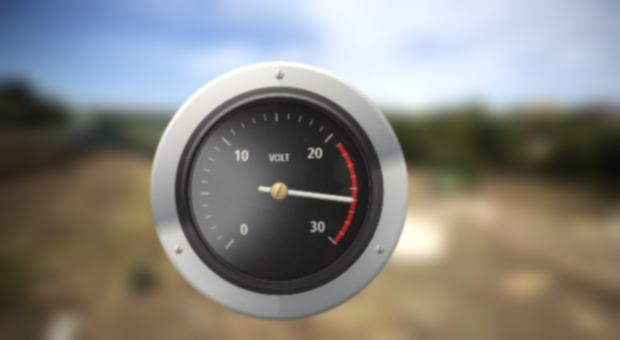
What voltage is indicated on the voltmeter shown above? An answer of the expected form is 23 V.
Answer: 26 V
